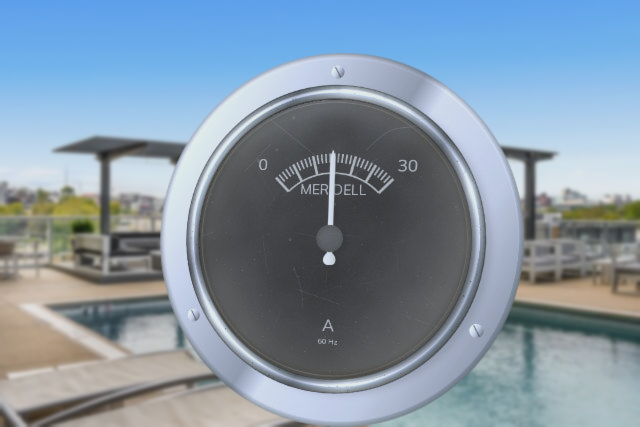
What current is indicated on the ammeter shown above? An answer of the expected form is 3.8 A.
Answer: 15 A
